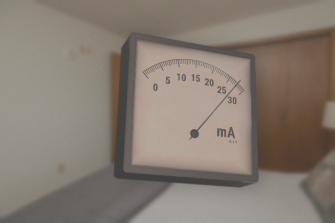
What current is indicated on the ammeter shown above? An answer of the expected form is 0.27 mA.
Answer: 27.5 mA
